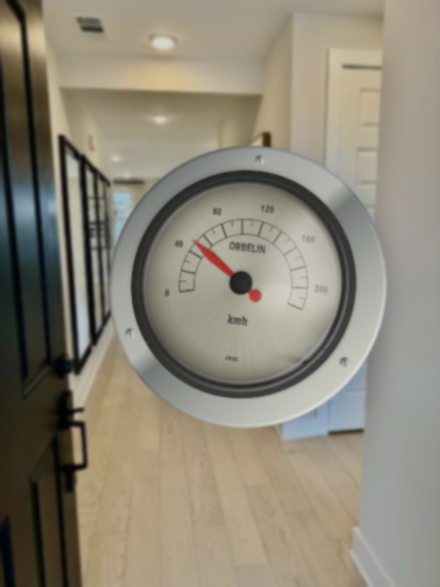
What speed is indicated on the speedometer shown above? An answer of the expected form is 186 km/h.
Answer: 50 km/h
